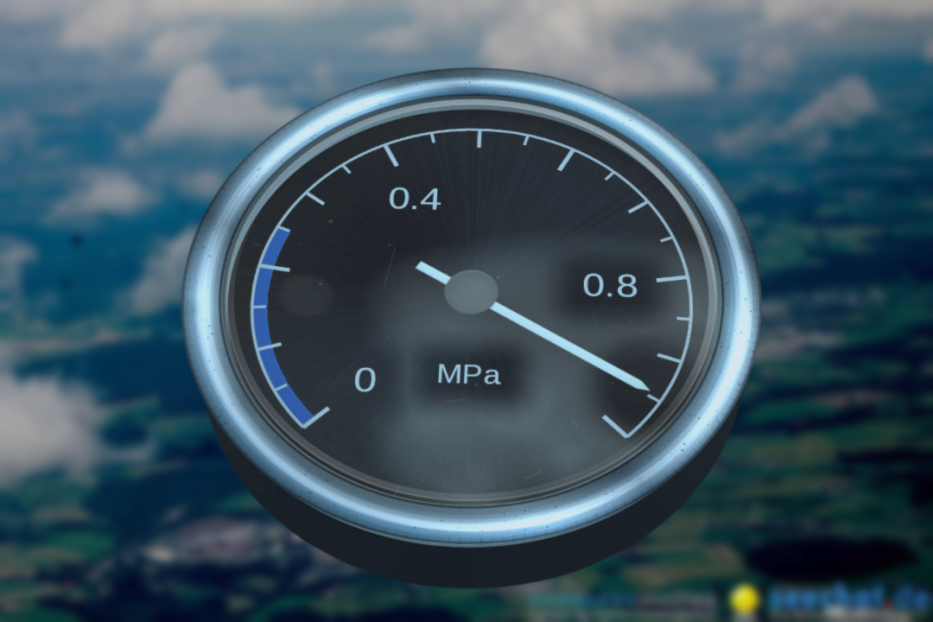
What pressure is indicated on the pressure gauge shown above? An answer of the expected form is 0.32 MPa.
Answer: 0.95 MPa
